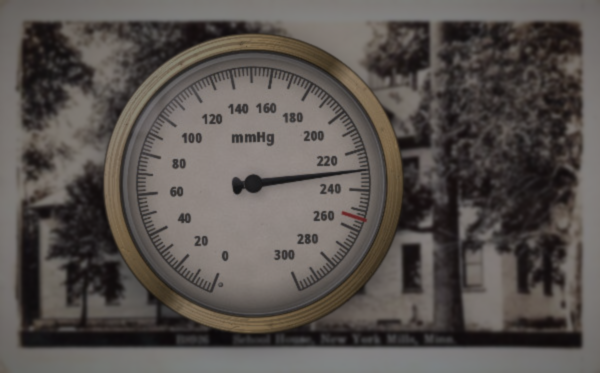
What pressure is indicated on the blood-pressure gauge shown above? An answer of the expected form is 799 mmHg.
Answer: 230 mmHg
